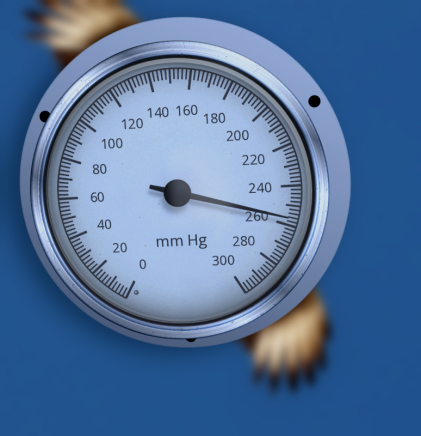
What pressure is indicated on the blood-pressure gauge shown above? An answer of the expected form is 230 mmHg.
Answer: 256 mmHg
